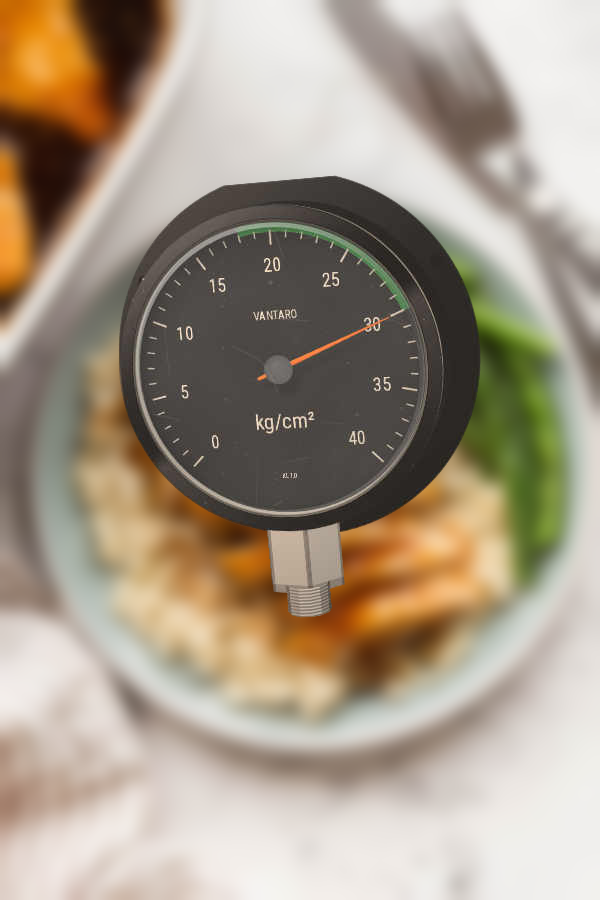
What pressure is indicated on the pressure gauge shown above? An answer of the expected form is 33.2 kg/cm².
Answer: 30 kg/cm²
